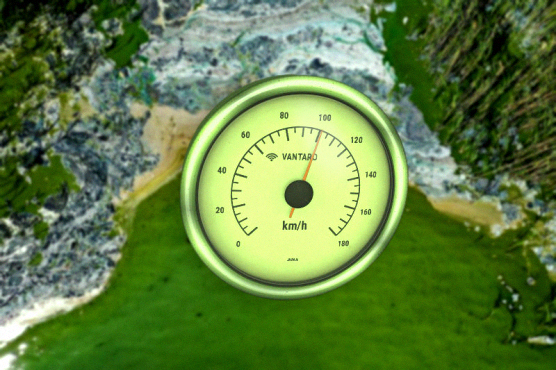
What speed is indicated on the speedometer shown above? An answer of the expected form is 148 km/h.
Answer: 100 km/h
